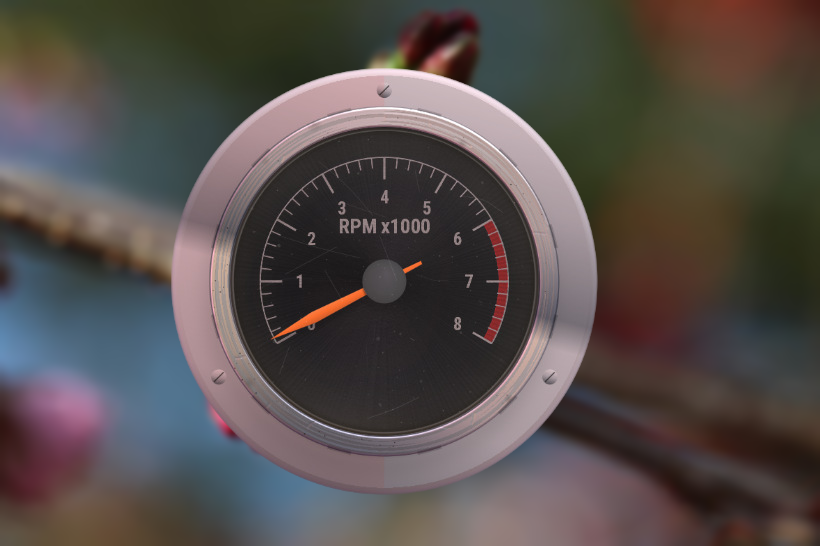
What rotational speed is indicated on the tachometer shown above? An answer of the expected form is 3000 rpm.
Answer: 100 rpm
